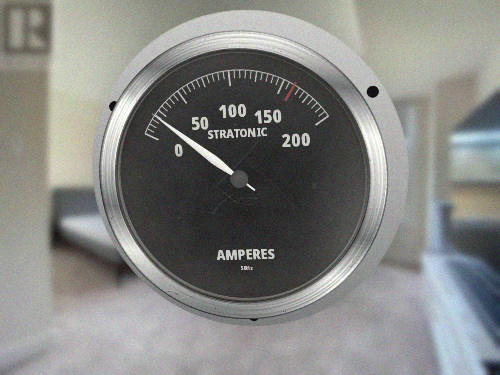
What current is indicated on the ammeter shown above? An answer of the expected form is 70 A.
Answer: 20 A
